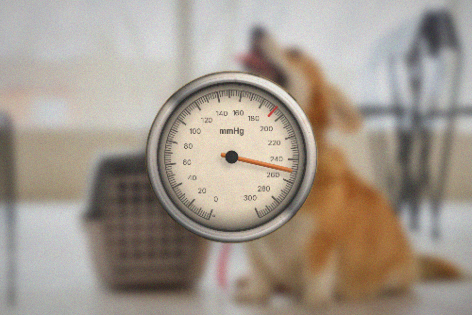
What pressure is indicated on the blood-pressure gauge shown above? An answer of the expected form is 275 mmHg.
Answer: 250 mmHg
